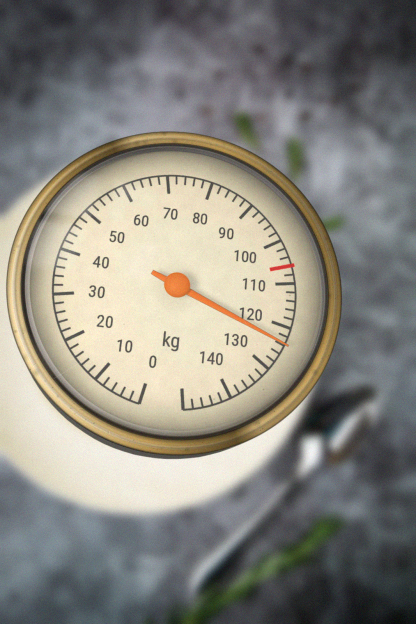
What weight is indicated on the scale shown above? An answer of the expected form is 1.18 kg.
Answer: 124 kg
